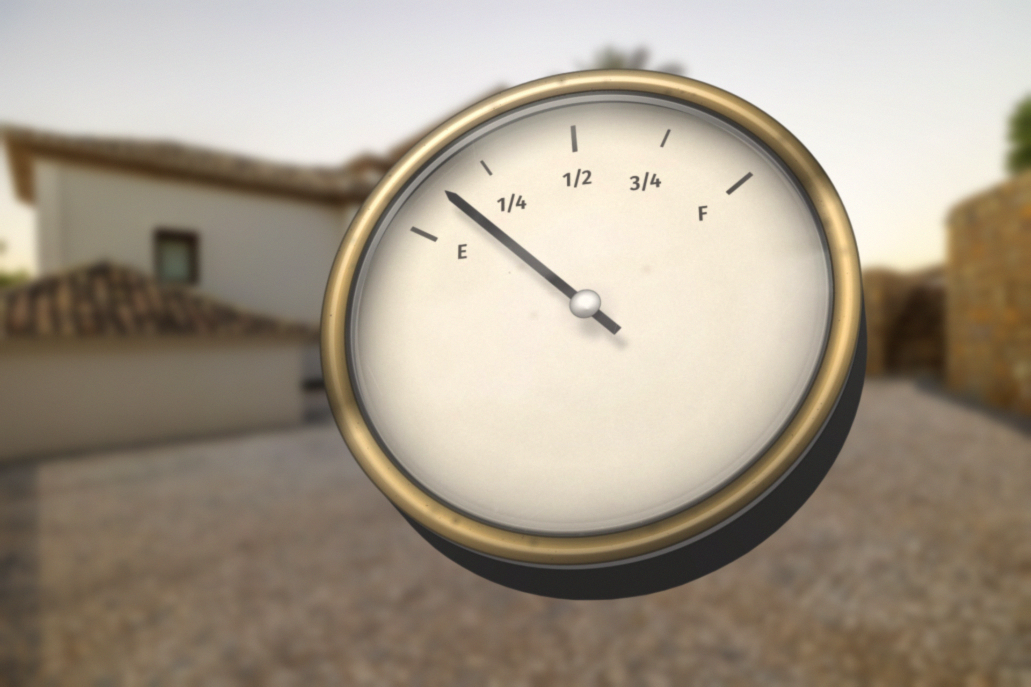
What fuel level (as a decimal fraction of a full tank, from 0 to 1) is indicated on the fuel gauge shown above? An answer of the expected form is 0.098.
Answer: 0.125
